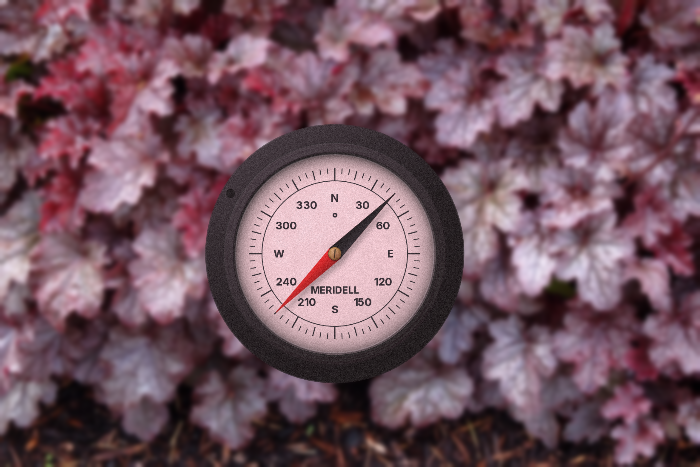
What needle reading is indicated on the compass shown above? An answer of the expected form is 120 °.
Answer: 225 °
